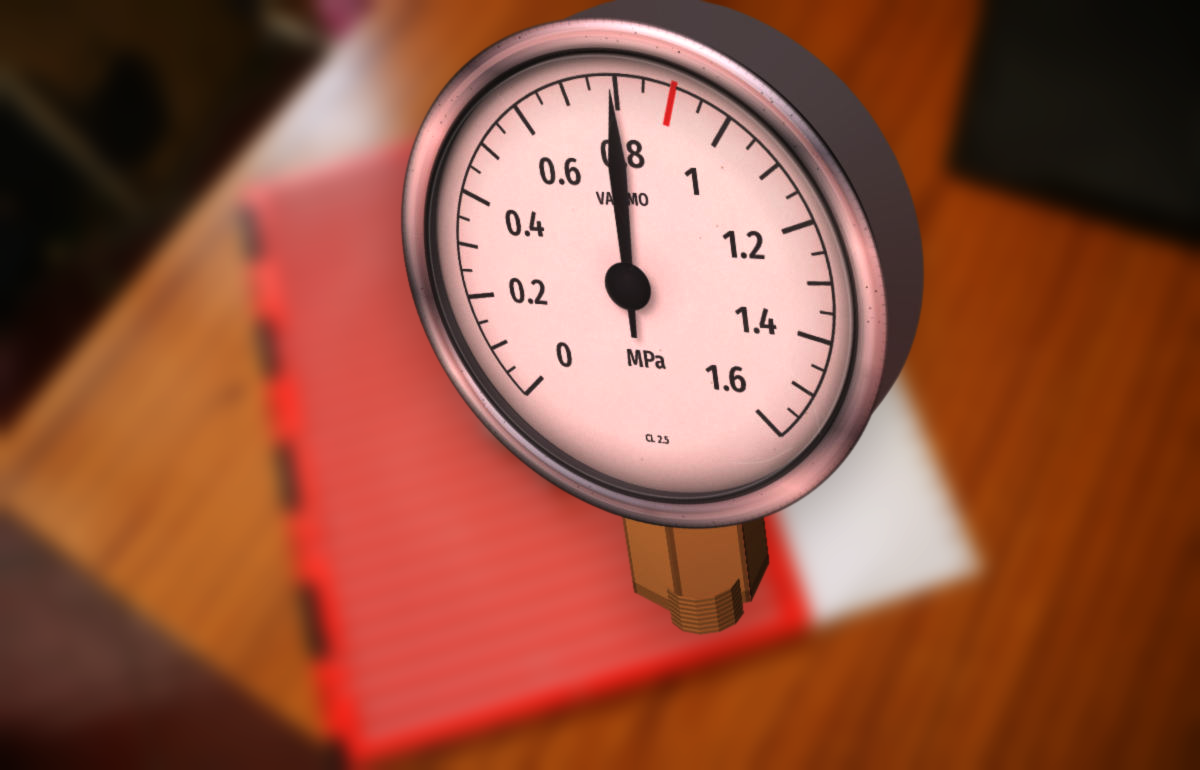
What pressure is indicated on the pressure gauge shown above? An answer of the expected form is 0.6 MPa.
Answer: 0.8 MPa
